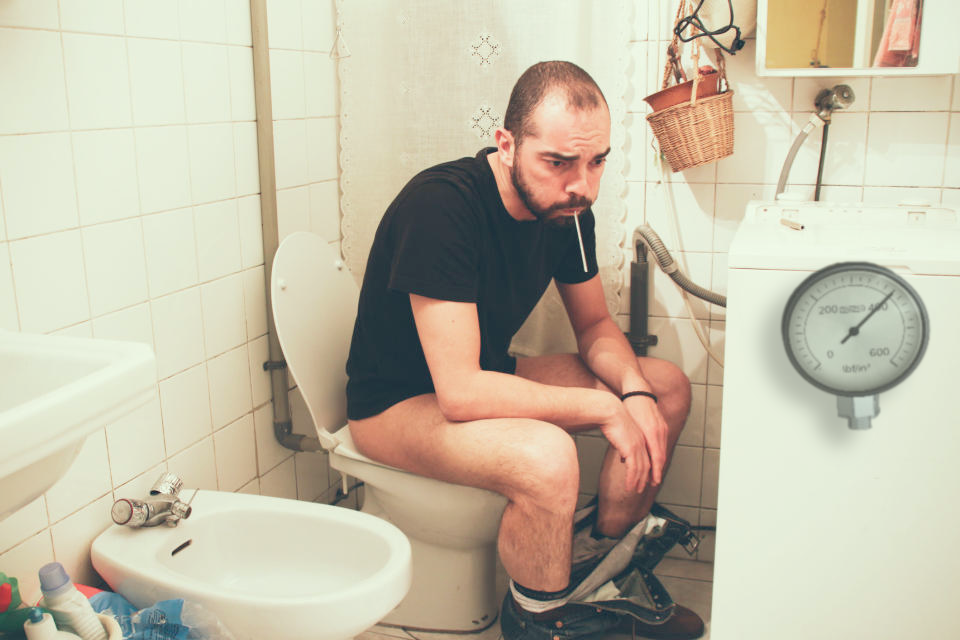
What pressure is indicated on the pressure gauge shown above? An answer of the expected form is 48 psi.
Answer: 400 psi
